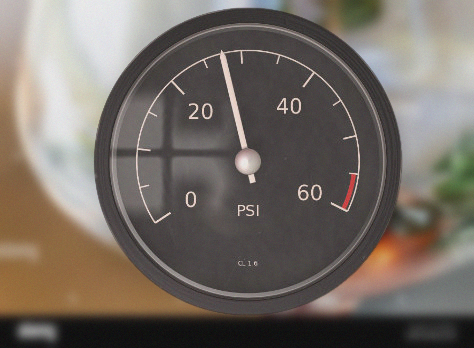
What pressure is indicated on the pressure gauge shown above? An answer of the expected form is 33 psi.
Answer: 27.5 psi
